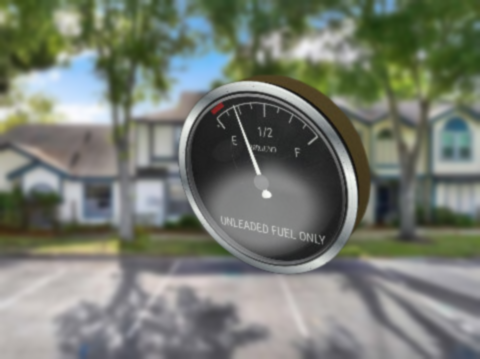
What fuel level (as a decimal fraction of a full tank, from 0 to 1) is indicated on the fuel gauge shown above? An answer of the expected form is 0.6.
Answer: 0.25
